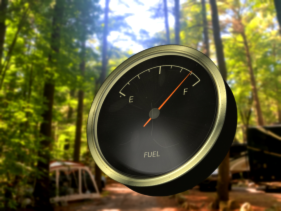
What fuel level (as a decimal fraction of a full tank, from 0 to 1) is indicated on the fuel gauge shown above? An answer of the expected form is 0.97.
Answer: 0.875
